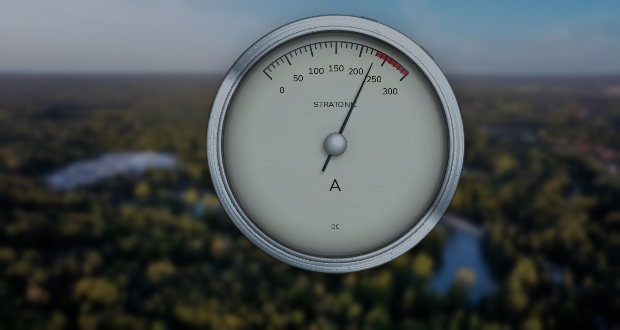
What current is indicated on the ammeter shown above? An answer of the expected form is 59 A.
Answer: 230 A
